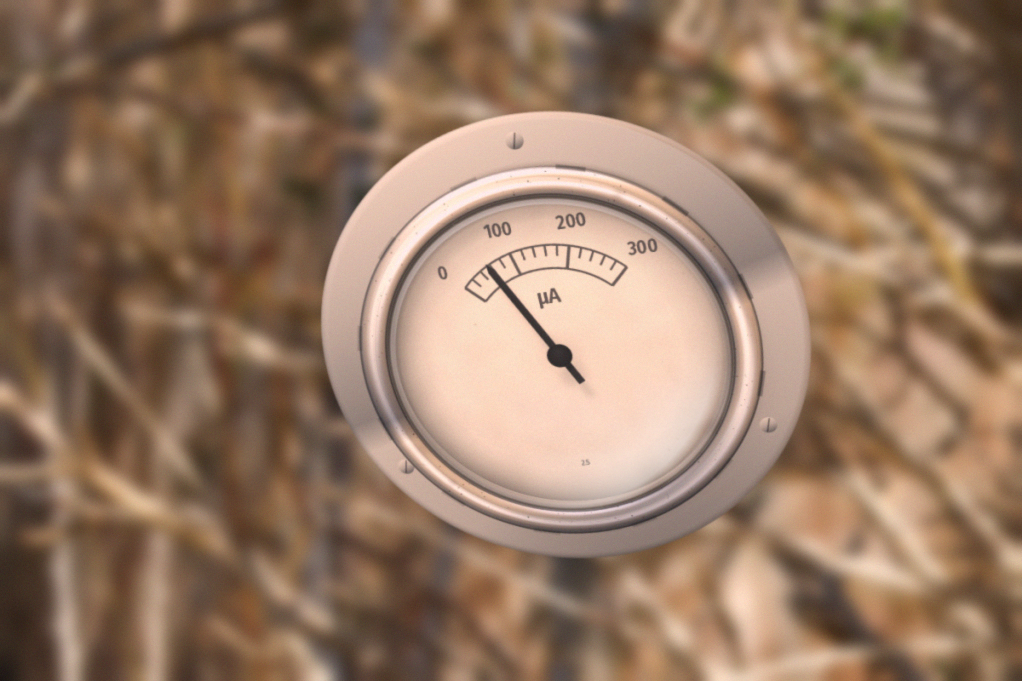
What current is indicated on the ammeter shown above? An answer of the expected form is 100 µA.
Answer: 60 µA
